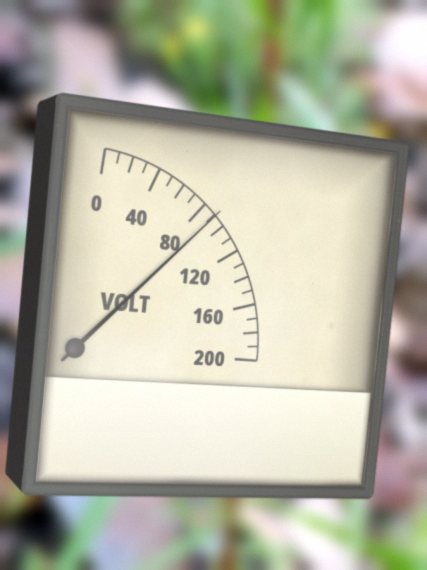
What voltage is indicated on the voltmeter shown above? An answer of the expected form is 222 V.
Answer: 90 V
